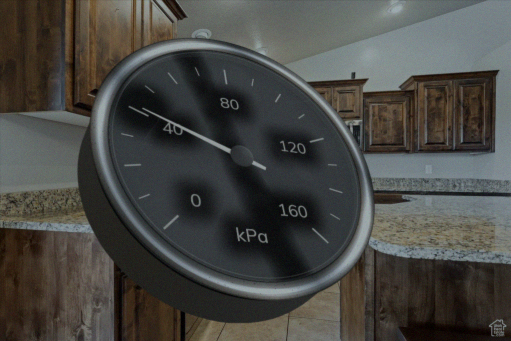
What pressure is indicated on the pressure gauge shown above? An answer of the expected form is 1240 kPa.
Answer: 40 kPa
